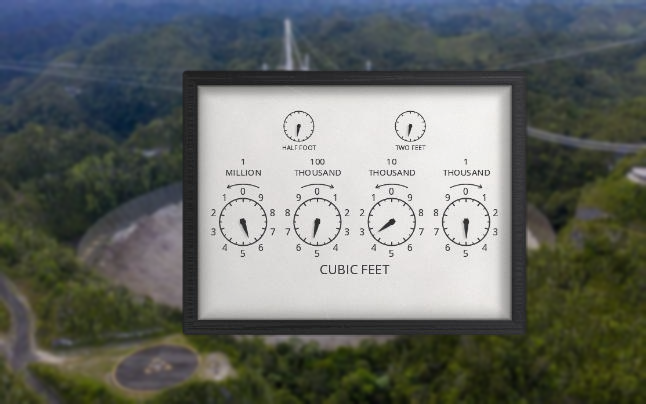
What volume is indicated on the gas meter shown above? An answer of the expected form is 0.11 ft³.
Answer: 553500 ft³
